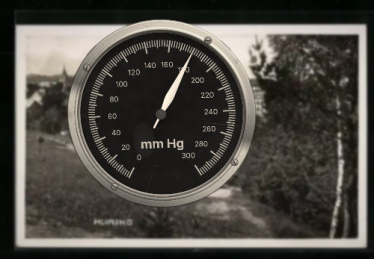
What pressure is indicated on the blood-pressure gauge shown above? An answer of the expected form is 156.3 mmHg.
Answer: 180 mmHg
